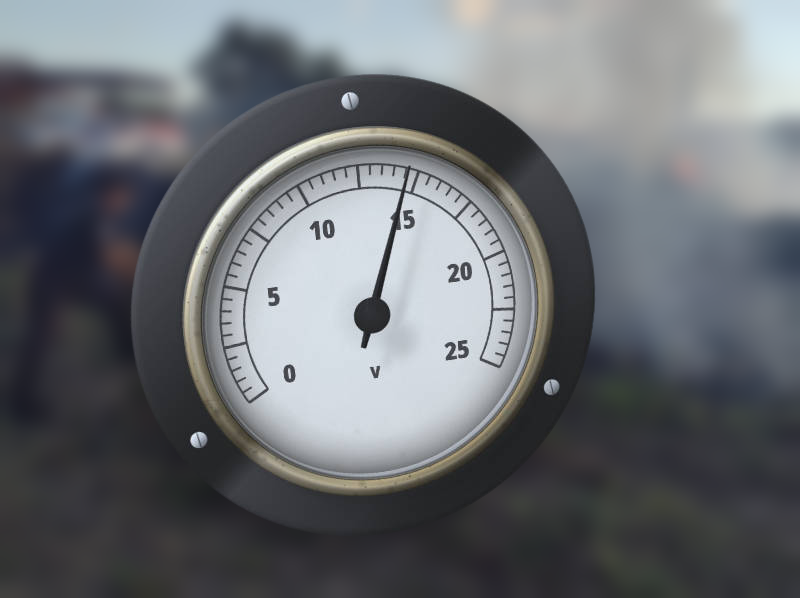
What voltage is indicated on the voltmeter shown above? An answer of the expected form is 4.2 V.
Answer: 14.5 V
